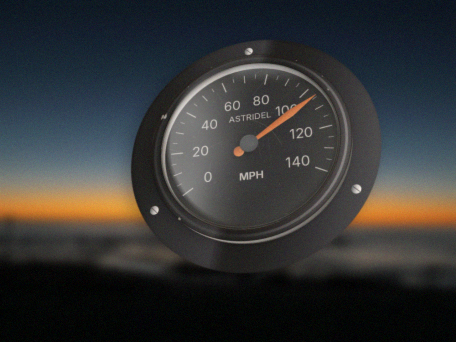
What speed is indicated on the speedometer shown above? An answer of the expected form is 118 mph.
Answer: 105 mph
